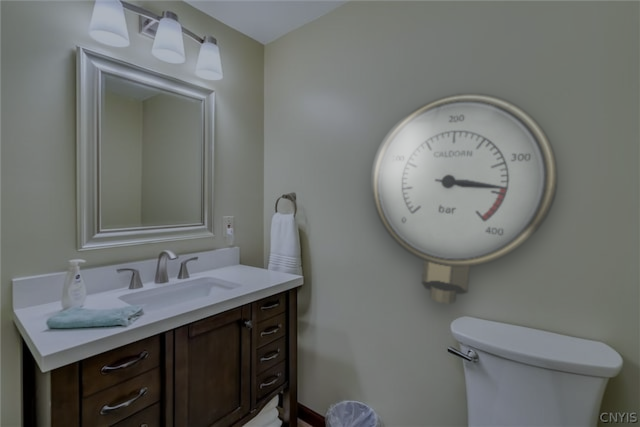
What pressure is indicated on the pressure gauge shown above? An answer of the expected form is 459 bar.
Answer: 340 bar
